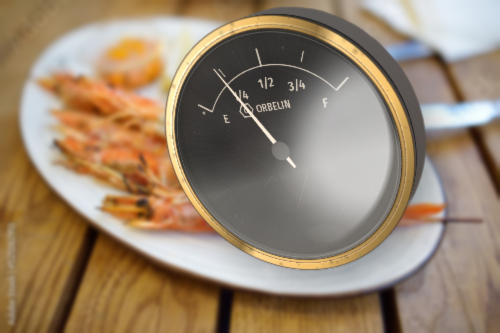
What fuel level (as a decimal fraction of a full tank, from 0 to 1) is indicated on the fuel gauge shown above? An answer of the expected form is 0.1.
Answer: 0.25
